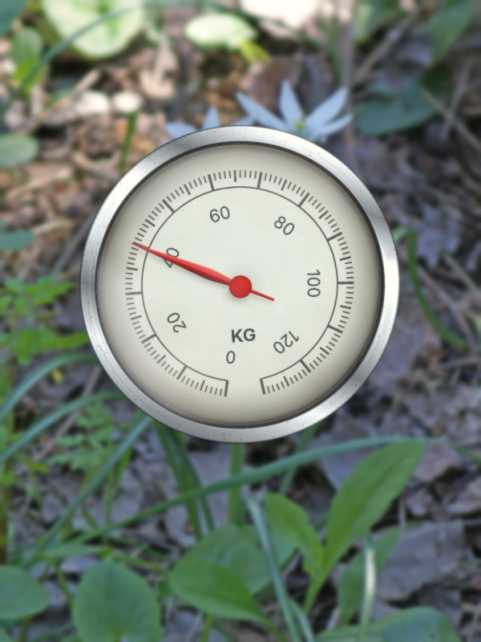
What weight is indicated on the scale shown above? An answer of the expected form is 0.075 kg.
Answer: 40 kg
